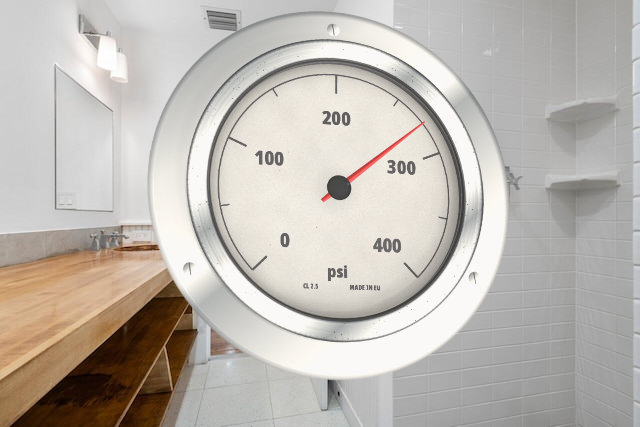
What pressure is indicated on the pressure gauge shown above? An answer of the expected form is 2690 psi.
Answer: 275 psi
